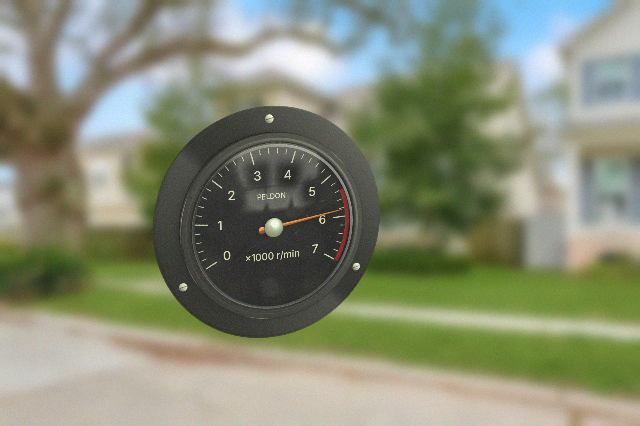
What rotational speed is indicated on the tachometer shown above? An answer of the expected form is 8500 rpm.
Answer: 5800 rpm
